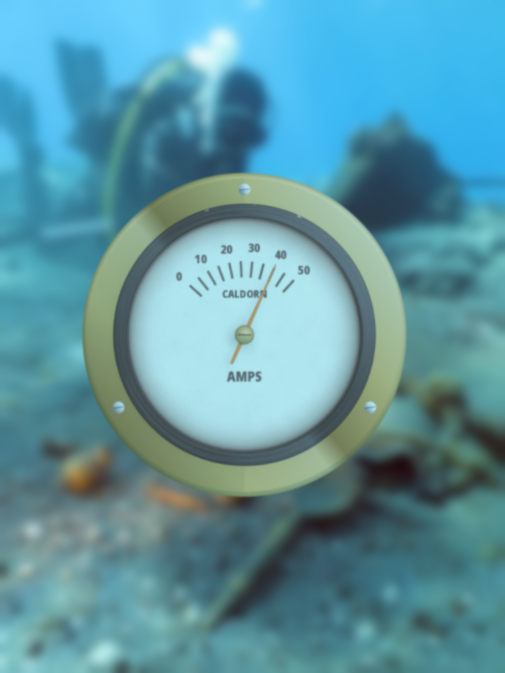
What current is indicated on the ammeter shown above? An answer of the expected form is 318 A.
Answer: 40 A
